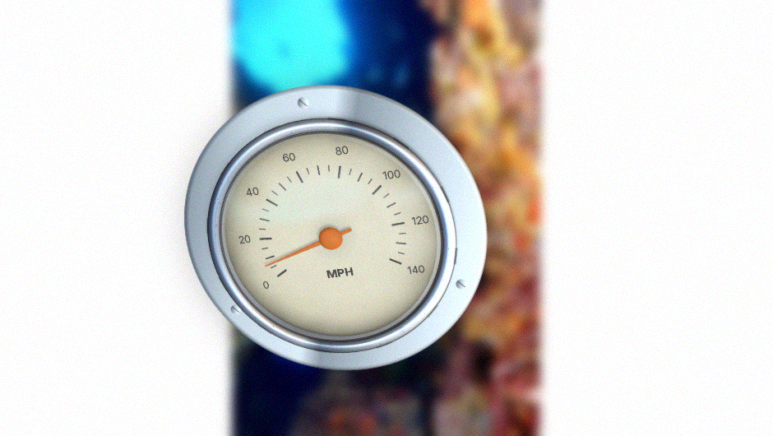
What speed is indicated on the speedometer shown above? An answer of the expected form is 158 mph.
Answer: 7.5 mph
